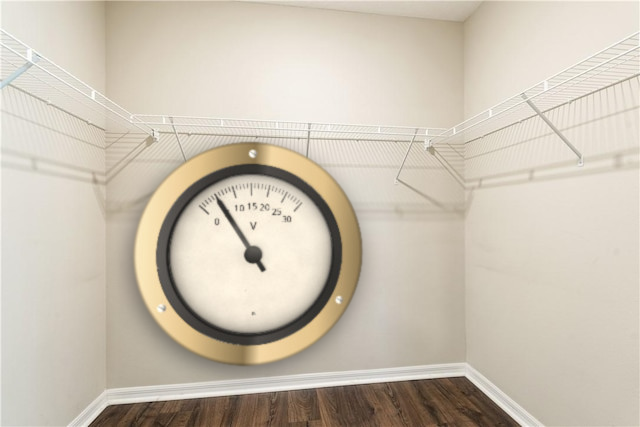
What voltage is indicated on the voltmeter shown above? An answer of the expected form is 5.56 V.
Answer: 5 V
